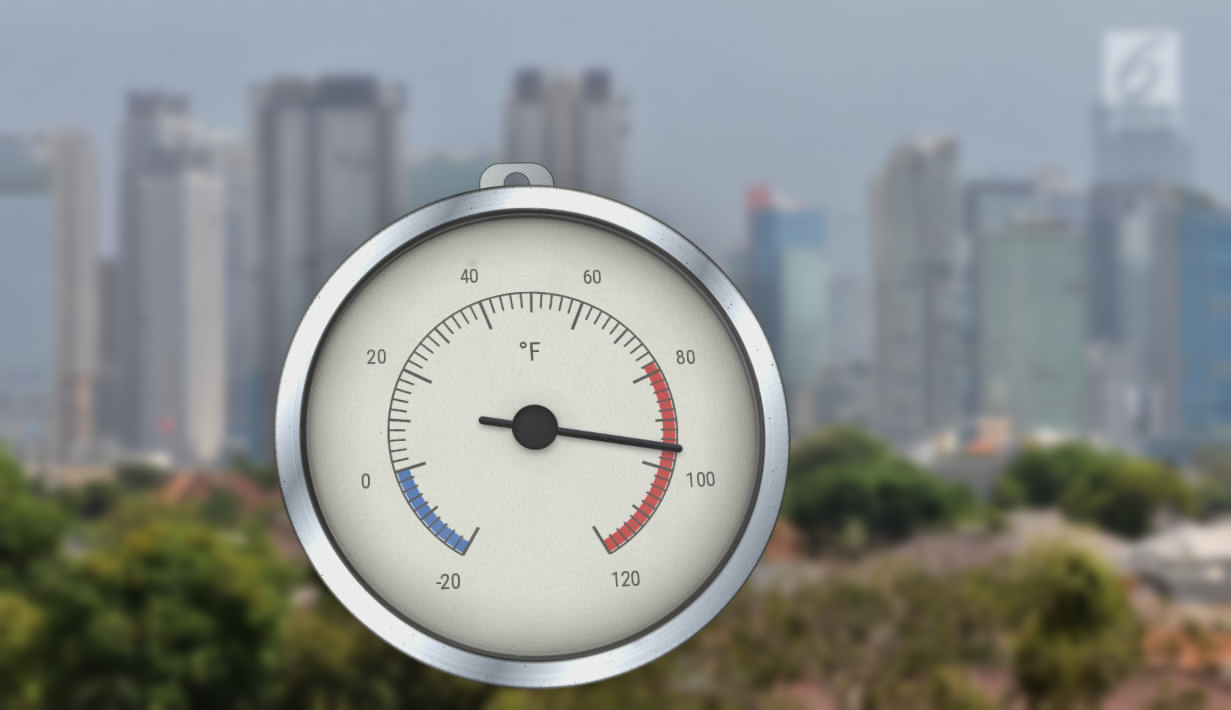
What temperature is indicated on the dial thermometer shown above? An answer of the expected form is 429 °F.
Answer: 96 °F
